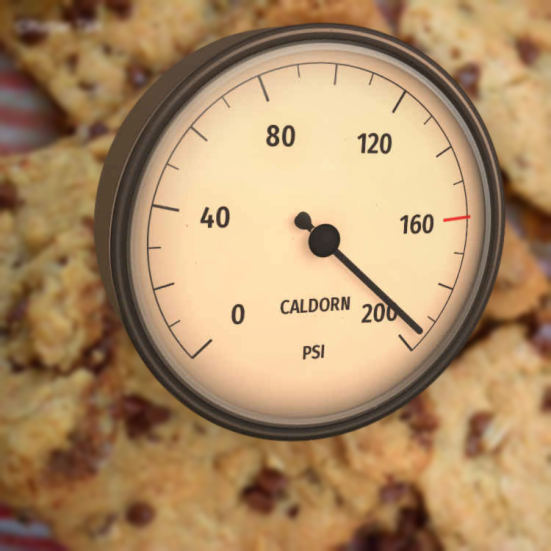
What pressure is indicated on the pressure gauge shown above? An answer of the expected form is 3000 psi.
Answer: 195 psi
